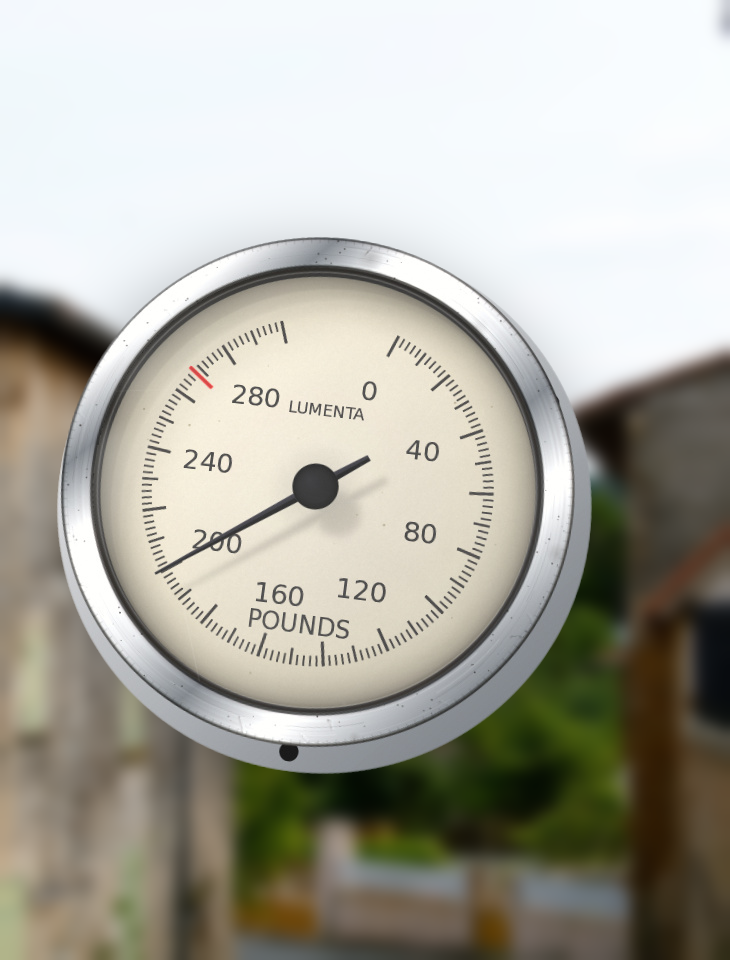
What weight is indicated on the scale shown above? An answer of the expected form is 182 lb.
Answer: 200 lb
